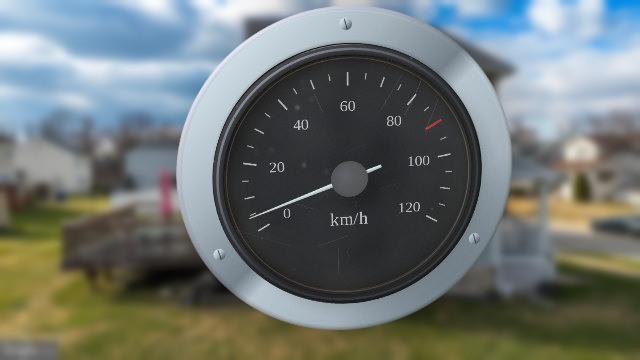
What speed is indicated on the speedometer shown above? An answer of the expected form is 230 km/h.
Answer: 5 km/h
